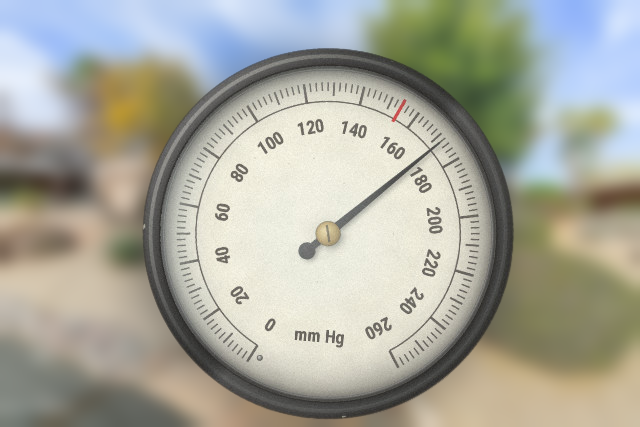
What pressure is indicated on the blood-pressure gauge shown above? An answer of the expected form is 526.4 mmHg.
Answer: 172 mmHg
